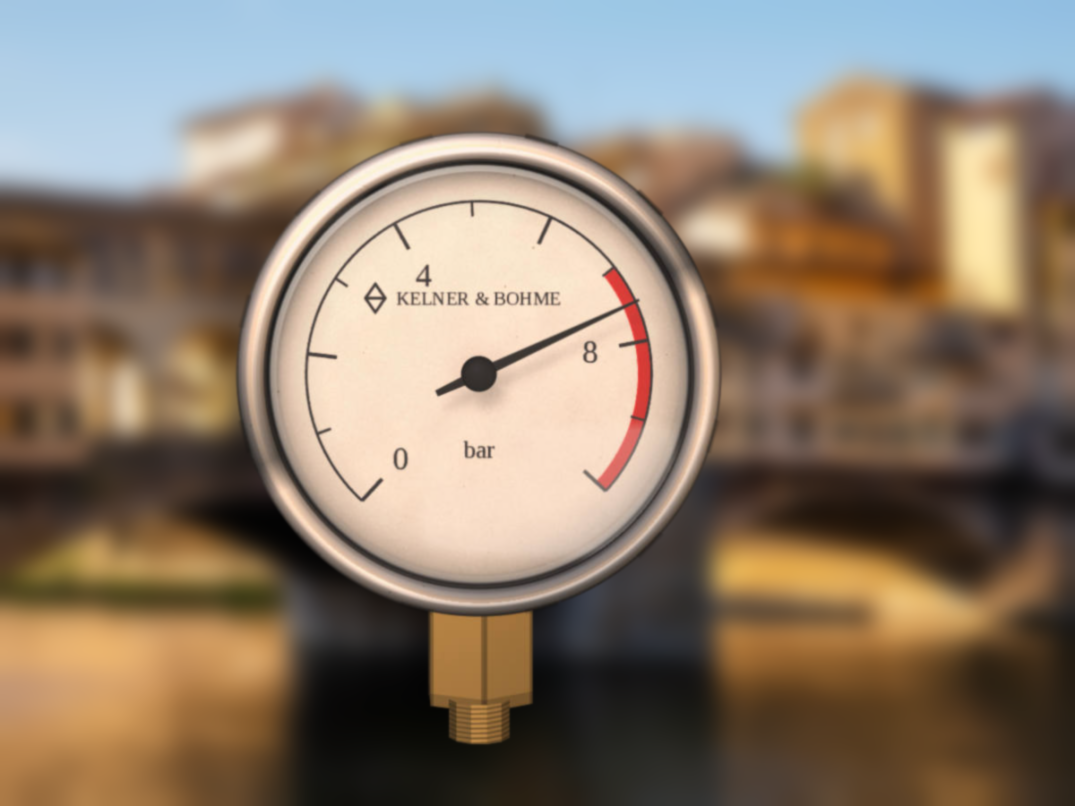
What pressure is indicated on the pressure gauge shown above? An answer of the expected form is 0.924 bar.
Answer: 7.5 bar
